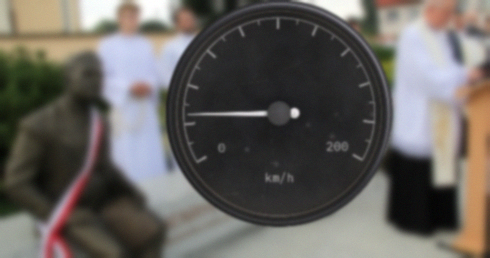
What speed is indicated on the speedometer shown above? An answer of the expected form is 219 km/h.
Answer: 25 km/h
